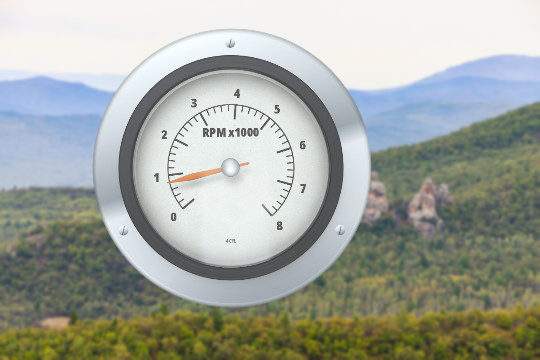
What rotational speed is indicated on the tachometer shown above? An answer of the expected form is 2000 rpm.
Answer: 800 rpm
